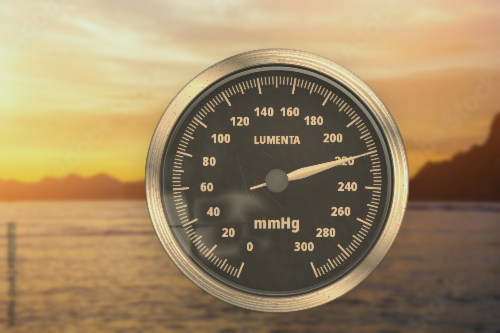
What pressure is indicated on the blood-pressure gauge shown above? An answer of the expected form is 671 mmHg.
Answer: 220 mmHg
